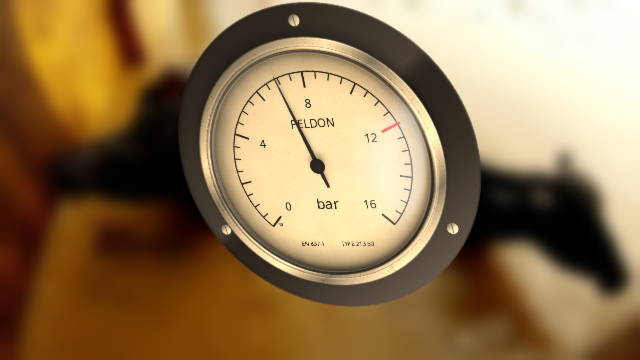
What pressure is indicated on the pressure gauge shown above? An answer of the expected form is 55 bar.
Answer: 7 bar
